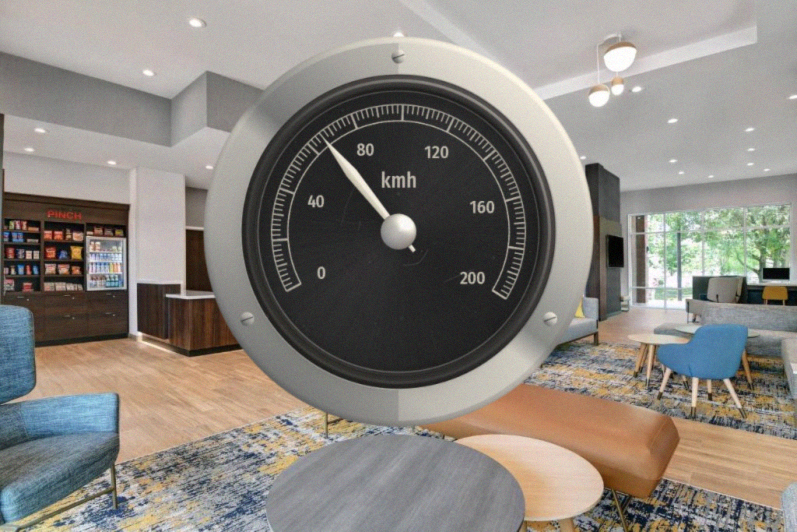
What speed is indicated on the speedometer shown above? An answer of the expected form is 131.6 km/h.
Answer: 66 km/h
